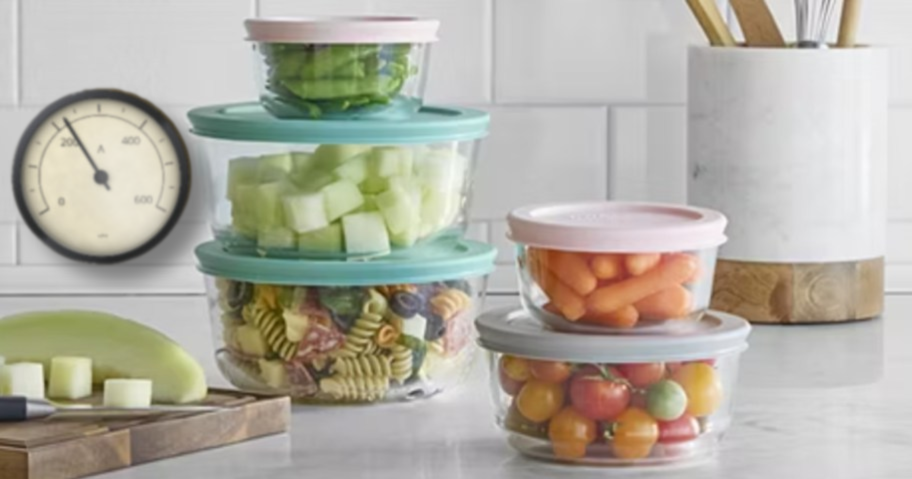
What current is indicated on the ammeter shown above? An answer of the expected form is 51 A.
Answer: 225 A
